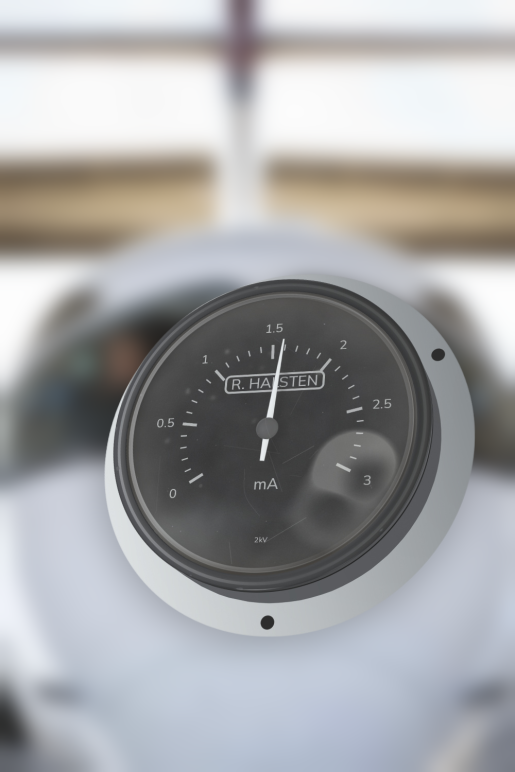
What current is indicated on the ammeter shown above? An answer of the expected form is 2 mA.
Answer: 1.6 mA
